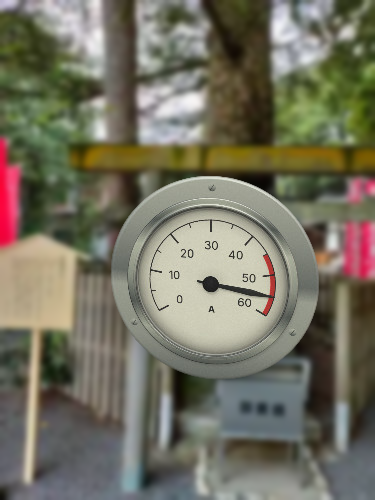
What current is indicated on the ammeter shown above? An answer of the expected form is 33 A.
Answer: 55 A
